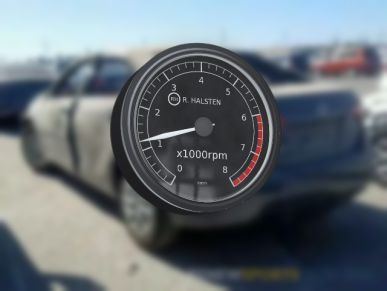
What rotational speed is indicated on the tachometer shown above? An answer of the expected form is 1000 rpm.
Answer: 1200 rpm
